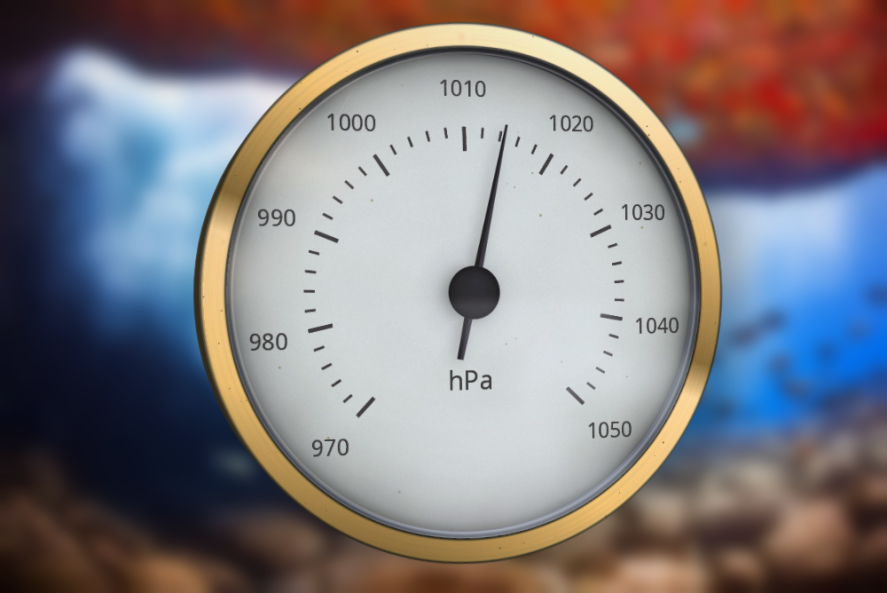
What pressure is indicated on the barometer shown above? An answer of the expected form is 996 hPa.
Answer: 1014 hPa
